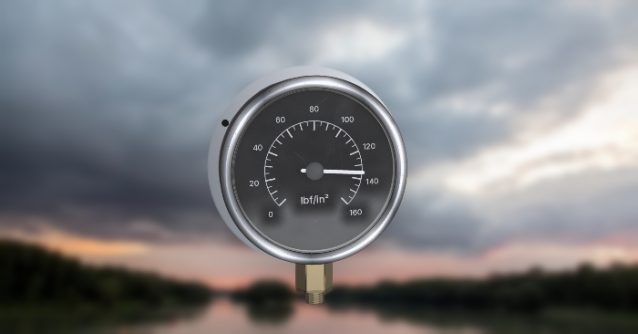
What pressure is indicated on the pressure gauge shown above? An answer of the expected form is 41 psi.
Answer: 135 psi
